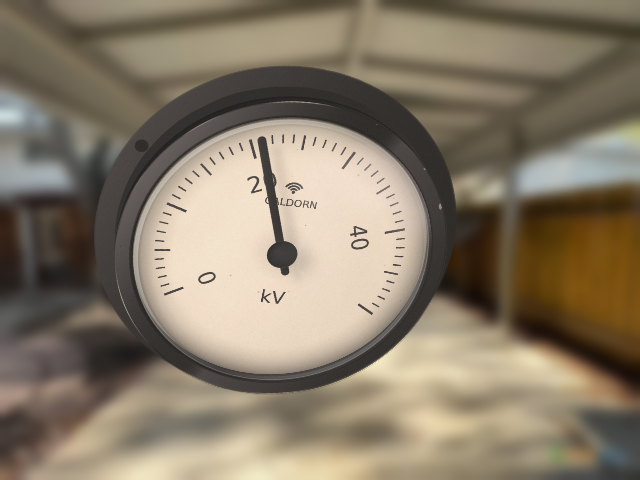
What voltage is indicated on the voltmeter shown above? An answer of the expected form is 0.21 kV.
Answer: 21 kV
